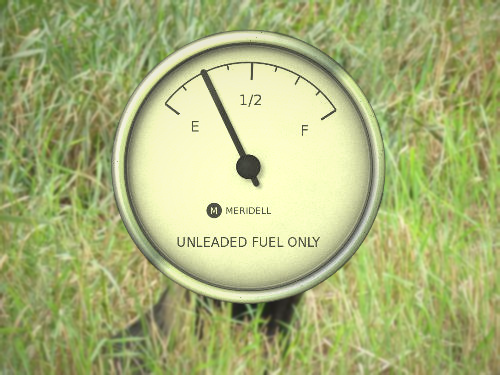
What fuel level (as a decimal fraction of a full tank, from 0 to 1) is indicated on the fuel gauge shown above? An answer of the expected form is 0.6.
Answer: 0.25
